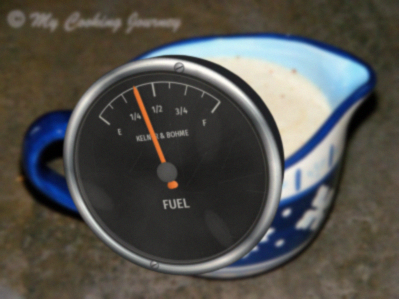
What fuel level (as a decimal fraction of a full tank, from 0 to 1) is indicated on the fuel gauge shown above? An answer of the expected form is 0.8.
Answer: 0.375
